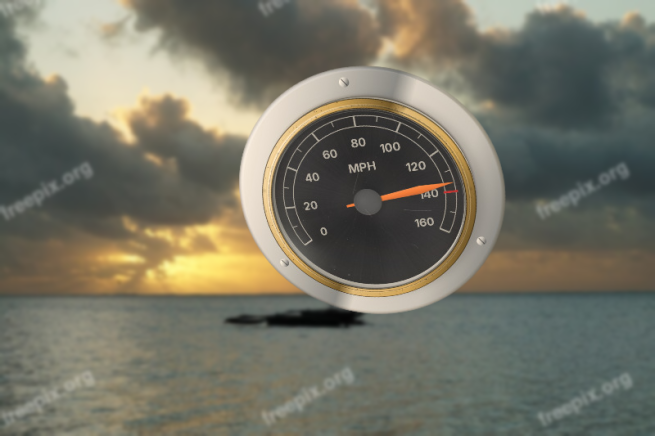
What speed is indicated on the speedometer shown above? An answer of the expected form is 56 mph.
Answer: 135 mph
